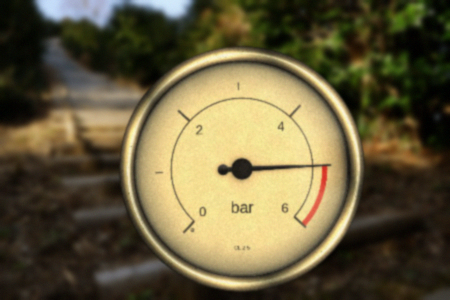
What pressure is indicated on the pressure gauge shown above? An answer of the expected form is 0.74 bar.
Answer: 5 bar
